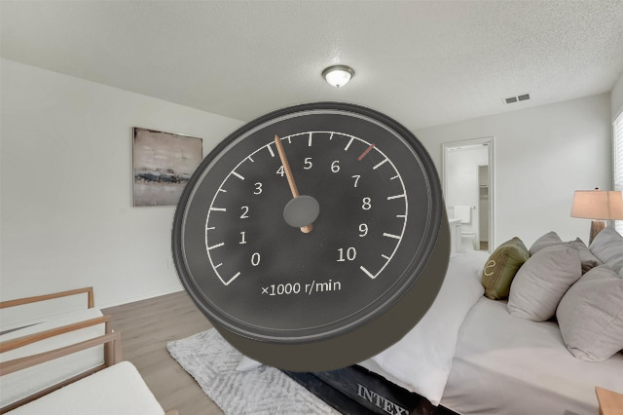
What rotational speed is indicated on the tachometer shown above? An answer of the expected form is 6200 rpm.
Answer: 4250 rpm
